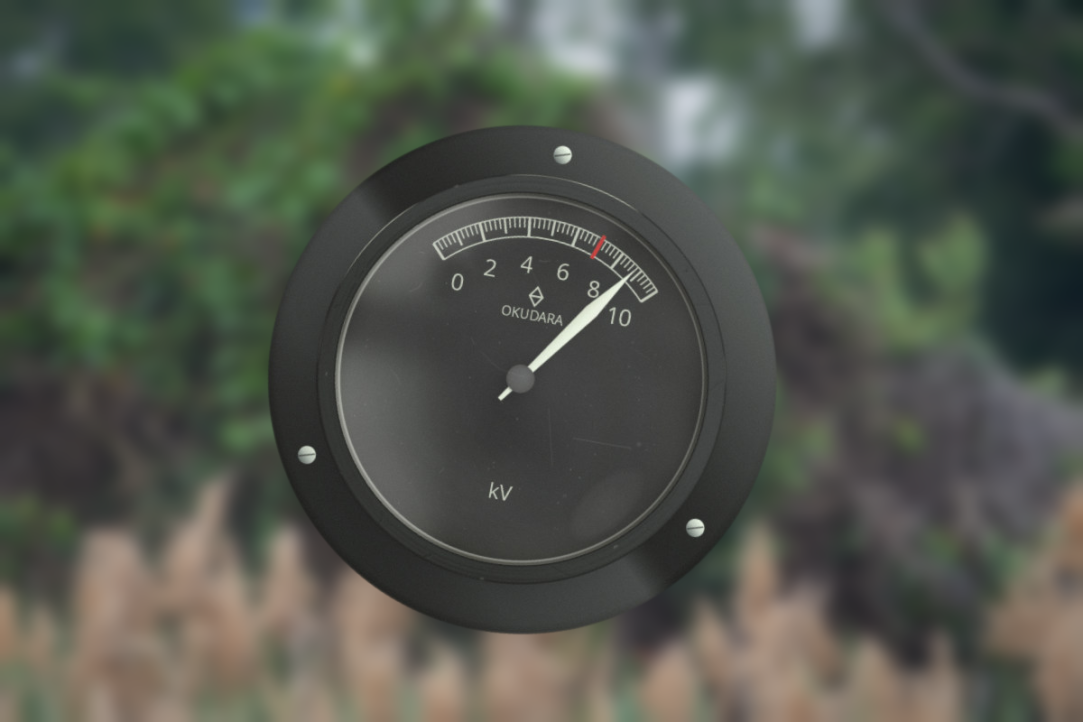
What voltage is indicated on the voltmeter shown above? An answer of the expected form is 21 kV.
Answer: 8.8 kV
